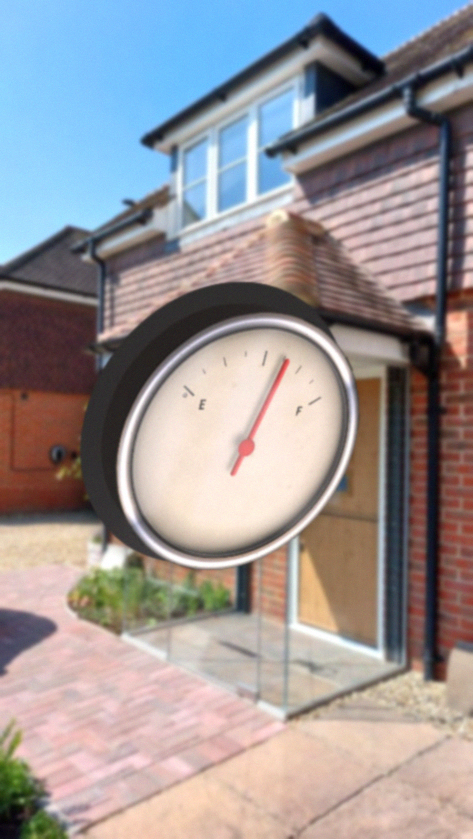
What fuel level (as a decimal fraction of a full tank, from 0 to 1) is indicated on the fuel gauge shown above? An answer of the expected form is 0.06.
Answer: 0.625
